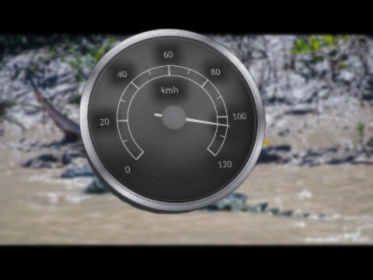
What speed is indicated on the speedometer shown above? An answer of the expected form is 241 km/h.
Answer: 105 km/h
